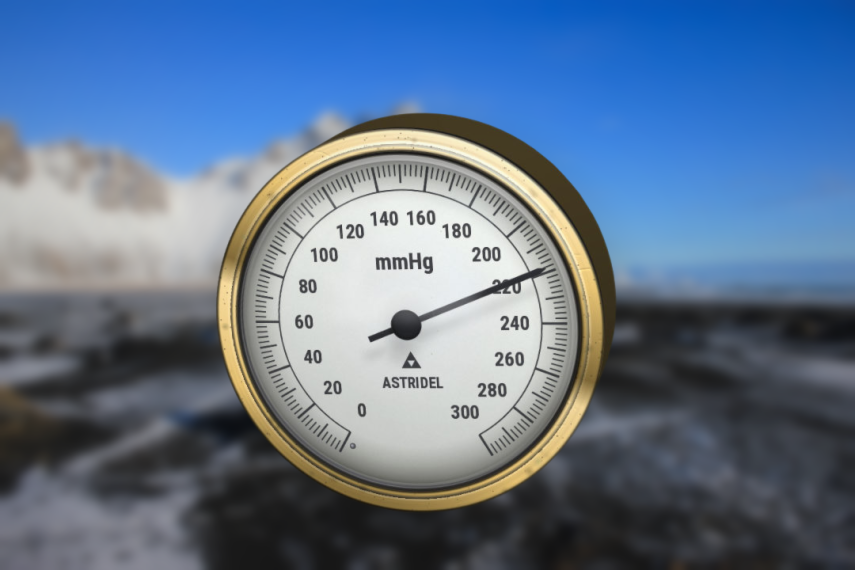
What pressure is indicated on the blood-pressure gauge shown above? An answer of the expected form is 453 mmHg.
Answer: 218 mmHg
